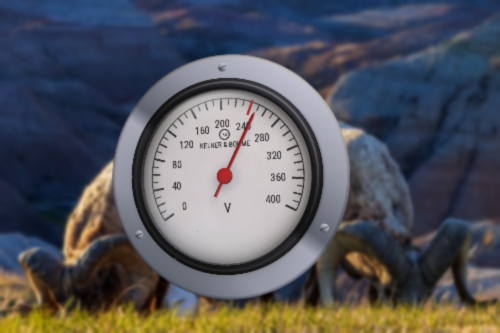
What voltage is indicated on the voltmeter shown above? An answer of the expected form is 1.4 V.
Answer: 250 V
